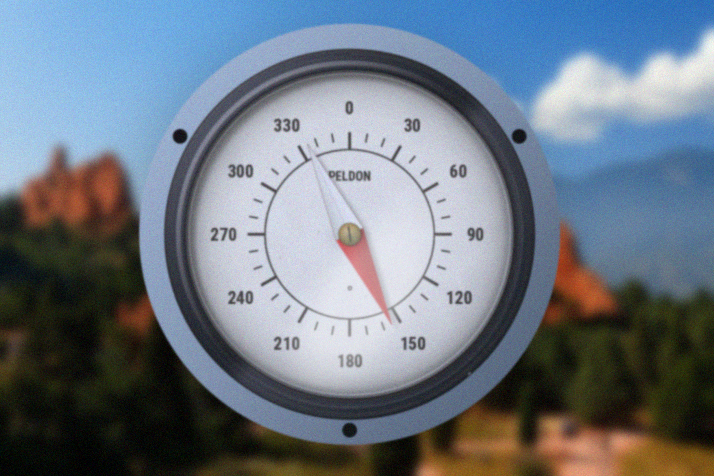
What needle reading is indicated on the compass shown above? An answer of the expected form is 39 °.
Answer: 155 °
